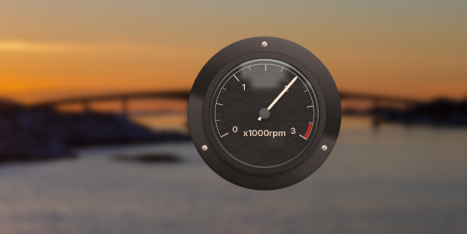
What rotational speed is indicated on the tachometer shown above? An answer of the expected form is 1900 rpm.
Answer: 2000 rpm
